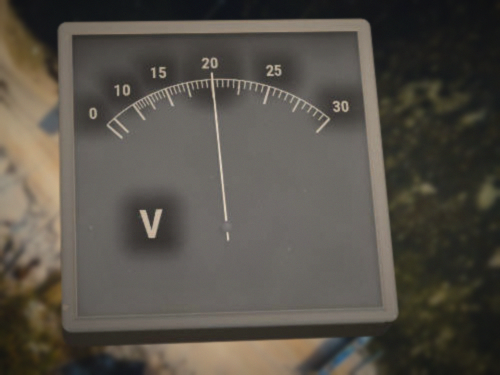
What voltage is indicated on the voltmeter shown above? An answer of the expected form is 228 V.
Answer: 20 V
